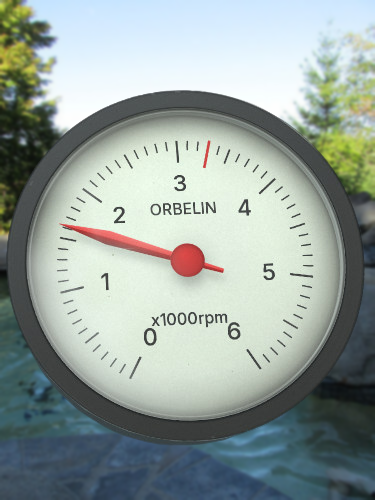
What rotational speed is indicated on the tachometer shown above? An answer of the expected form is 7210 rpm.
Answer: 1600 rpm
